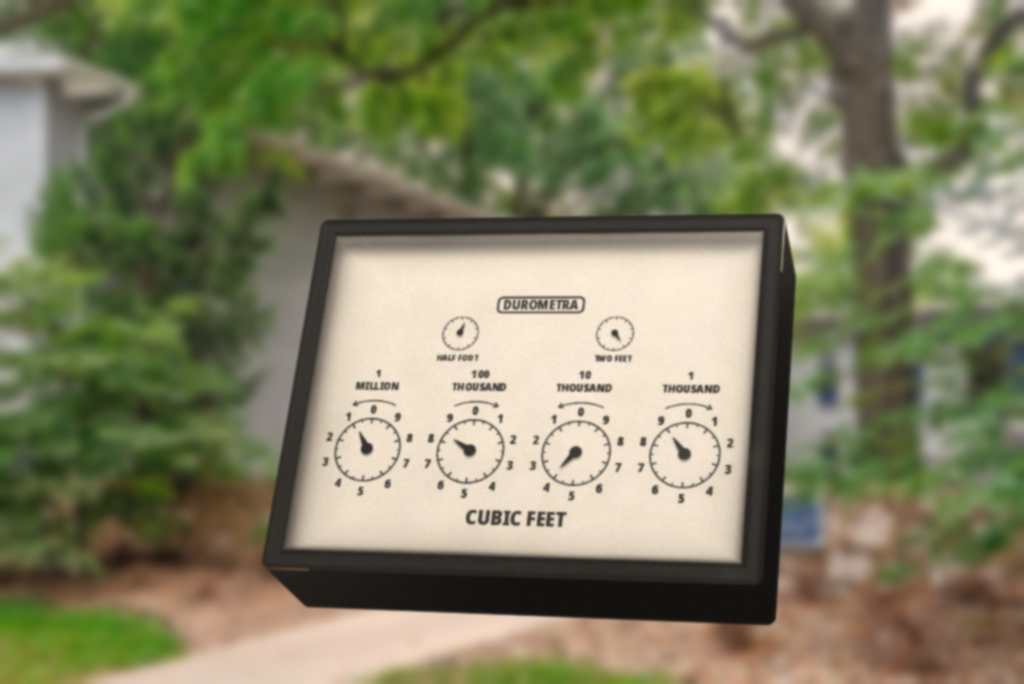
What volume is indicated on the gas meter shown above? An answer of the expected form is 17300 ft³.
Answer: 83900 ft³
